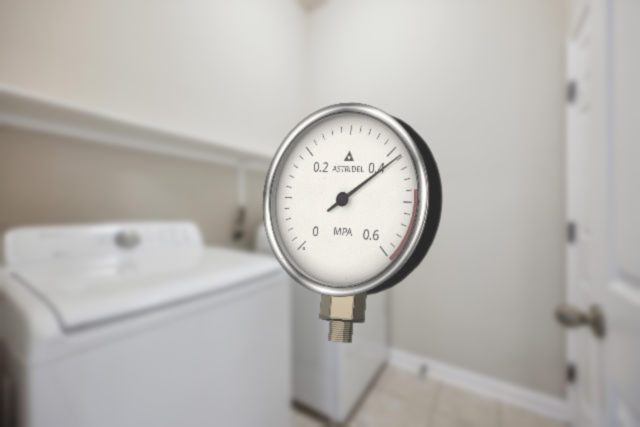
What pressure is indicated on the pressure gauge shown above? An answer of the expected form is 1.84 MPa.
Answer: 0.42 MPa
